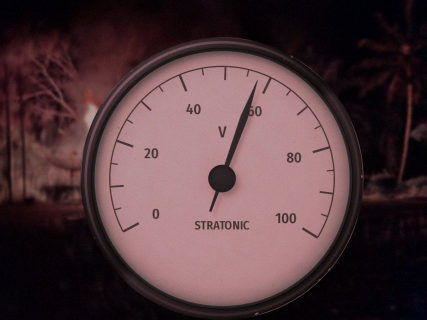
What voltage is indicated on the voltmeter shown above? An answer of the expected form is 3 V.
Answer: 57.5 V
